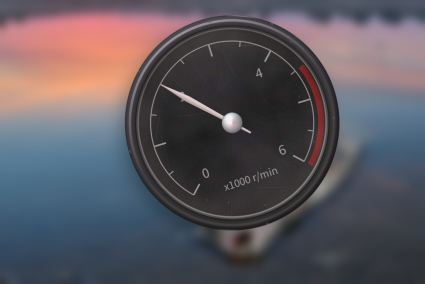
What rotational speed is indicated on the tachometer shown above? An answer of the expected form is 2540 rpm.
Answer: 2000 rpm
